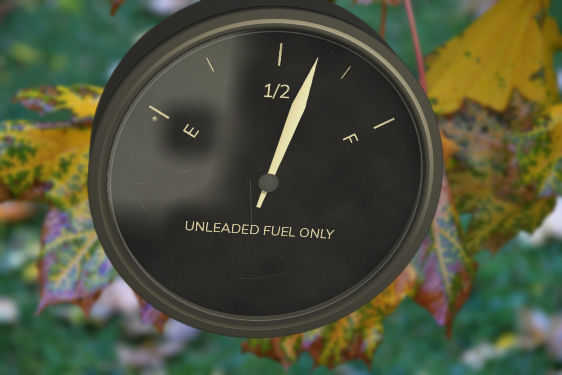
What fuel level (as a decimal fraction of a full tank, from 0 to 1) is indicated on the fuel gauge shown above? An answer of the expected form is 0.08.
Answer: 0.625
